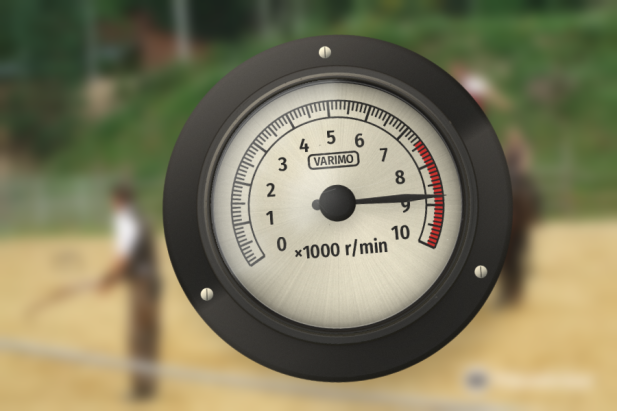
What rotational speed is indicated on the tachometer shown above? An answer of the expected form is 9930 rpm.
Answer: 8800 rpm
